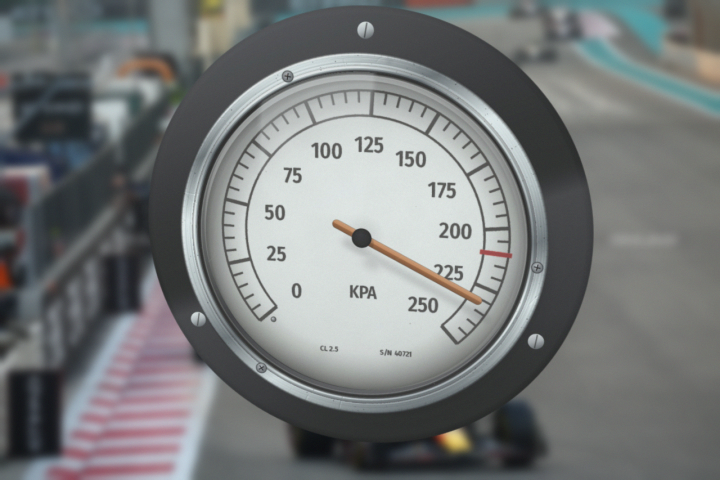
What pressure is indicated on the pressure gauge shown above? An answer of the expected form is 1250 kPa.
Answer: 230 kPa
